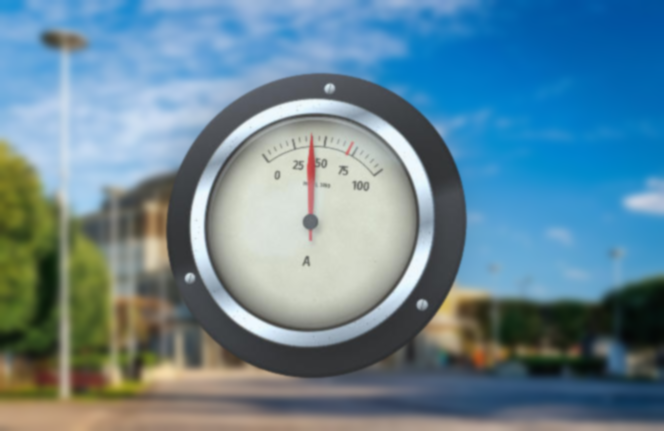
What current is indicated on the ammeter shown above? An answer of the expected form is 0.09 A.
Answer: 40 A
